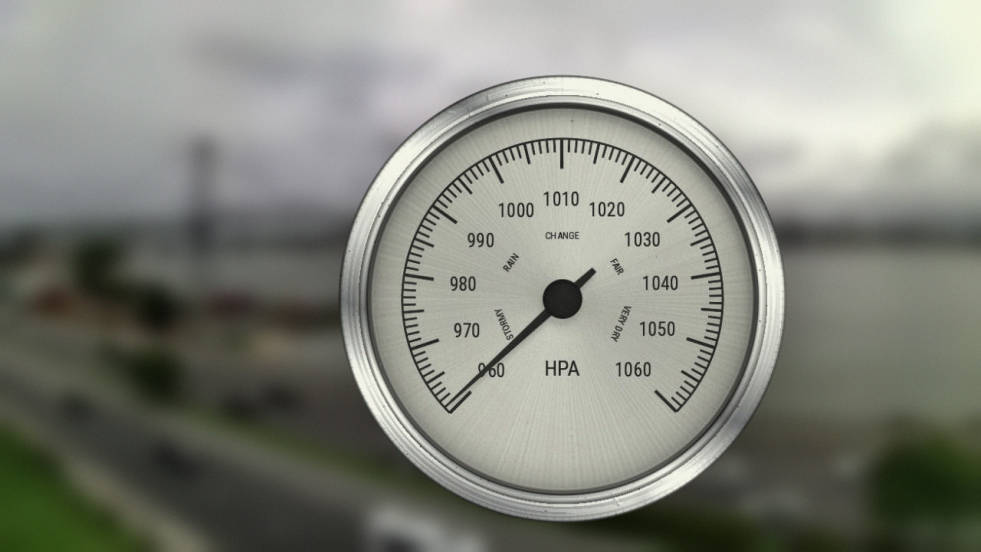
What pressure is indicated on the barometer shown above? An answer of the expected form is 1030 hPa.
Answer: 961 hPa
